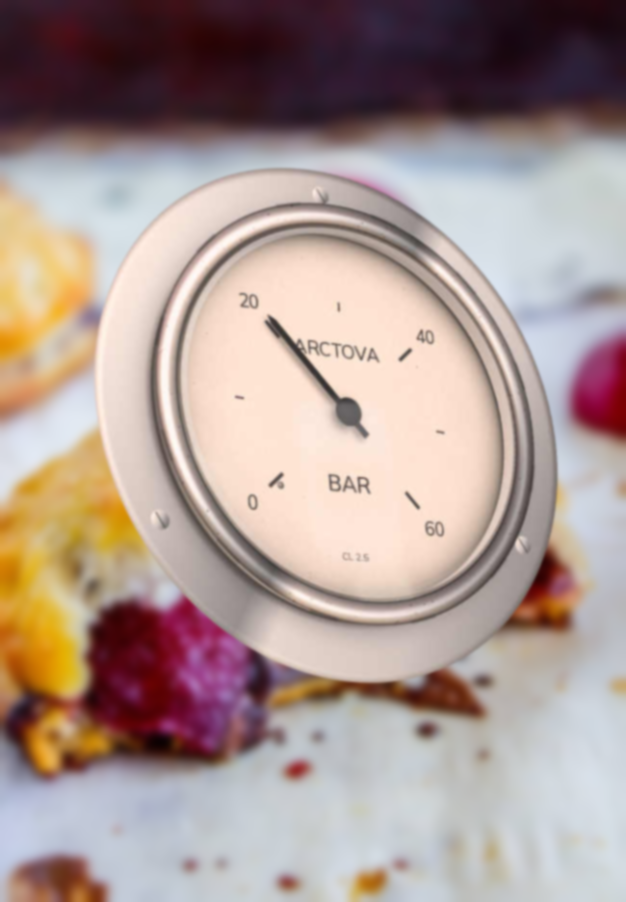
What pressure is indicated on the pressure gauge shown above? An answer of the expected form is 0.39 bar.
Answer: 20 bar
